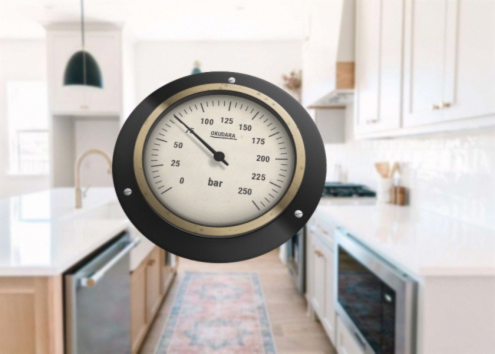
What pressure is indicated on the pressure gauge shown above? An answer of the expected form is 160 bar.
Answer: 75 bar
